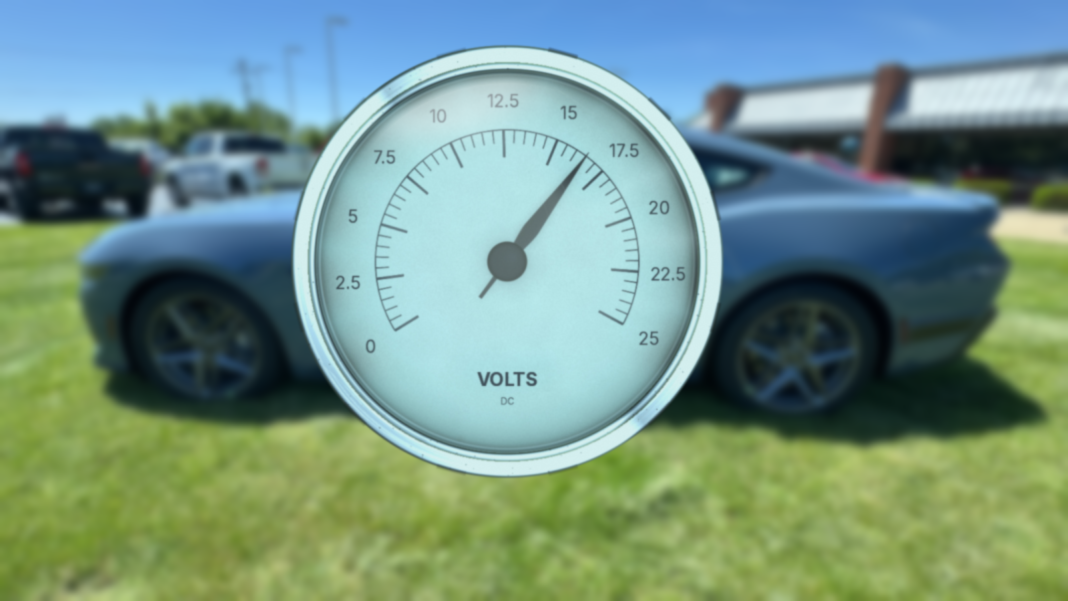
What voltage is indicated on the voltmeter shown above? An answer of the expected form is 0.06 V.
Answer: 16.5 V
